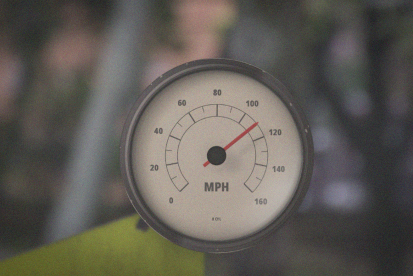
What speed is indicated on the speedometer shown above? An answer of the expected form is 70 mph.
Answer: 110 mph
